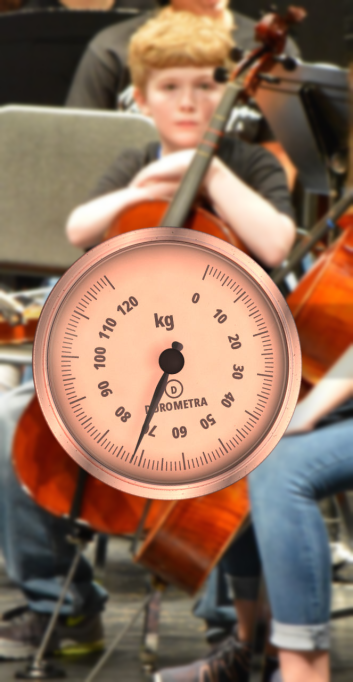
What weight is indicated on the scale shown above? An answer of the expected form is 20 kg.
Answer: 72 kg
